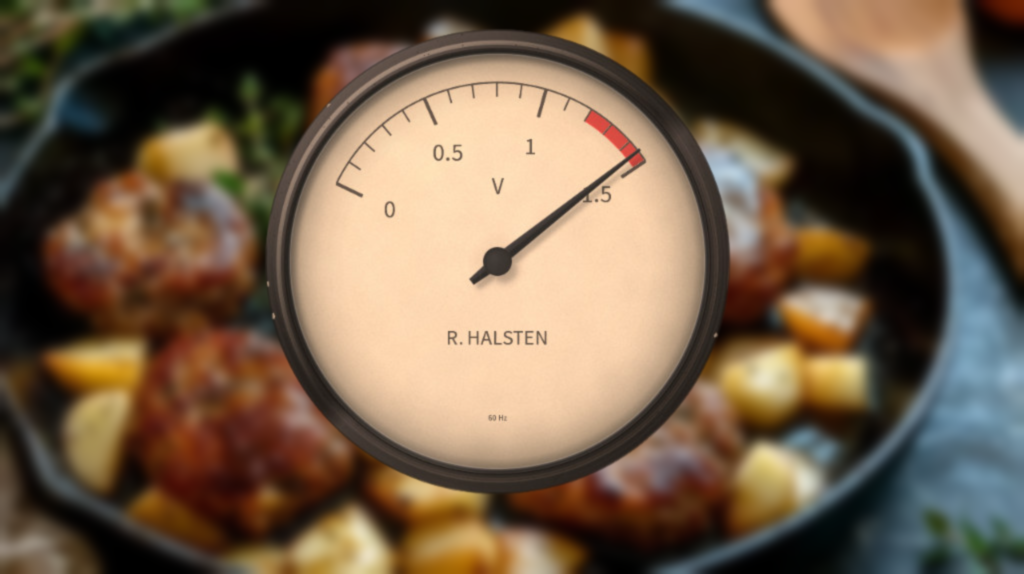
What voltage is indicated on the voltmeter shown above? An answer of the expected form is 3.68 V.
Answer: 1.45 V
